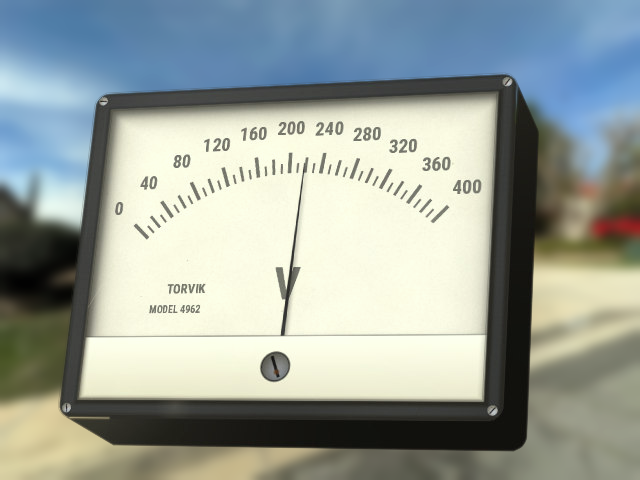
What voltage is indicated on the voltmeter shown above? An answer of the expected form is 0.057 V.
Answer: 220 V
